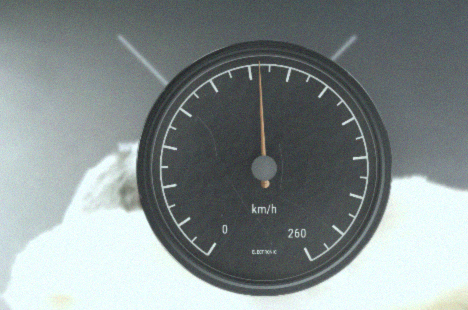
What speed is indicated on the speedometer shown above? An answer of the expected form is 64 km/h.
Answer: 125 km/h
